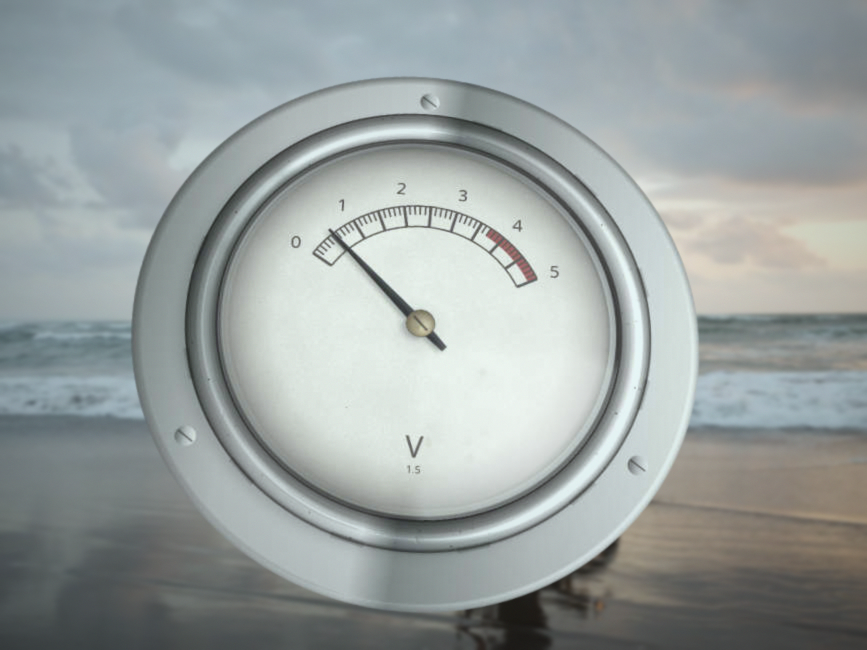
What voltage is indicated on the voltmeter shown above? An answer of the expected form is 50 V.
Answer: 0.5 V
